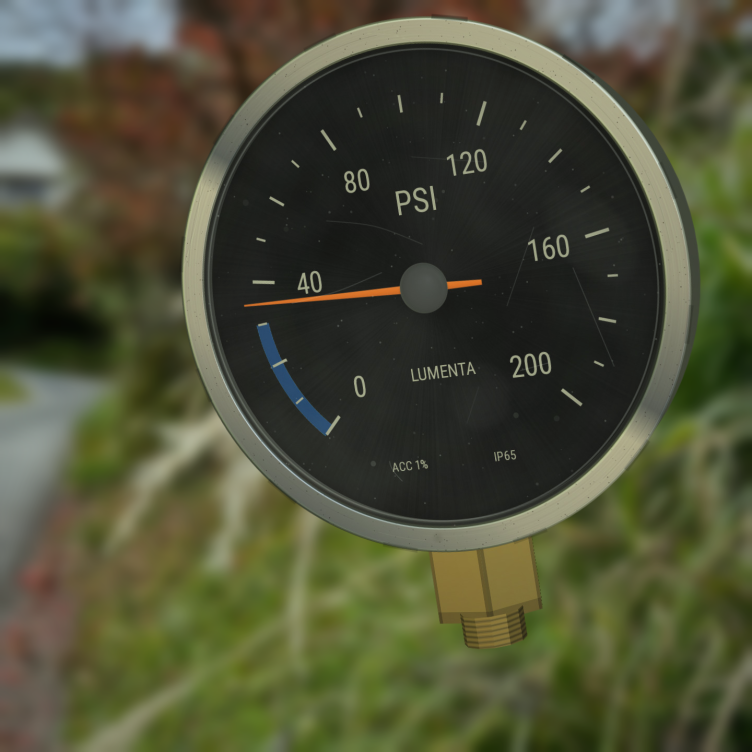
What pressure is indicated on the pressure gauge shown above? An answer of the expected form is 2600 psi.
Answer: 35 psi
